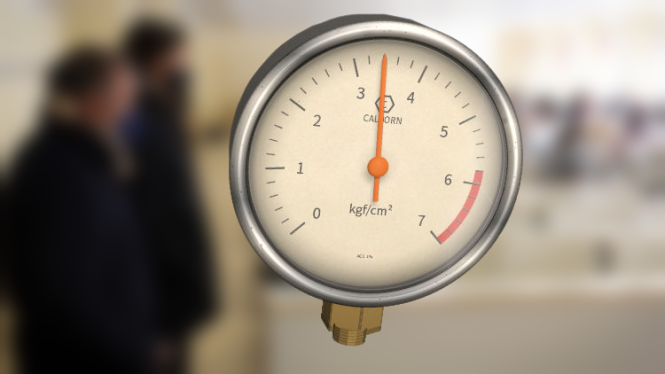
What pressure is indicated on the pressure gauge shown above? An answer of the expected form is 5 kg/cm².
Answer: 3.4 kg/cm²
